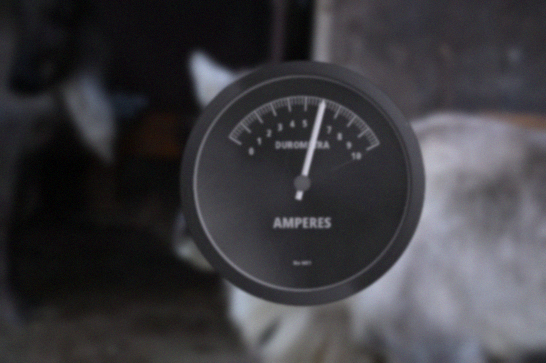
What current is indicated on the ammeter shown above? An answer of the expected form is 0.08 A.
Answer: 6 A
